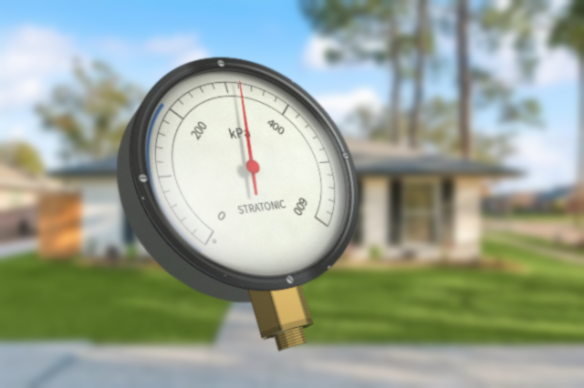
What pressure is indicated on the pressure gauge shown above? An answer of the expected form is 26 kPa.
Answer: 320 kPa
